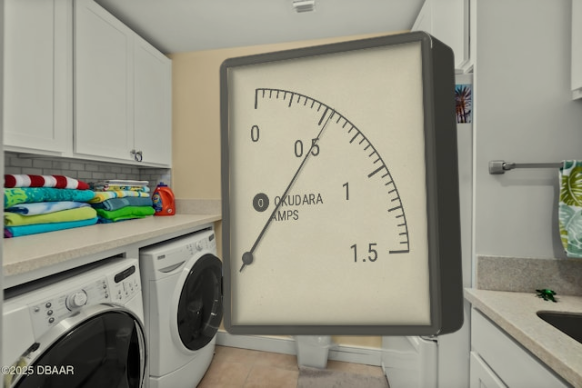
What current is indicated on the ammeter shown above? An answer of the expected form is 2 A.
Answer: 0.55 A
